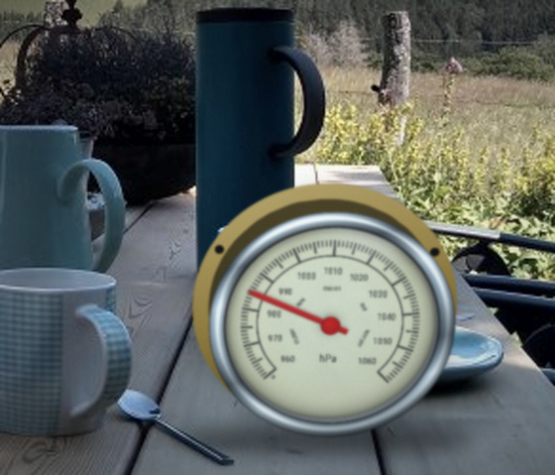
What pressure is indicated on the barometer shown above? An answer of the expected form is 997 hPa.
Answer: 985 hPa
